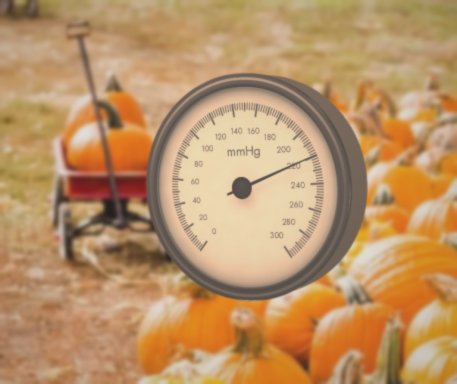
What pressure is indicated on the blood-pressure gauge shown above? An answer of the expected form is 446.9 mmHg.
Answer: 220 mmHg
